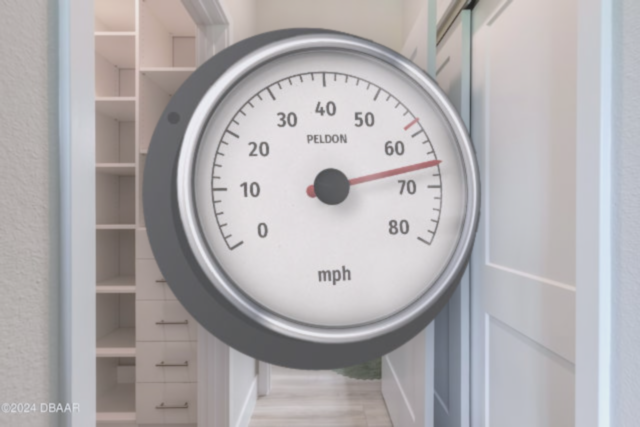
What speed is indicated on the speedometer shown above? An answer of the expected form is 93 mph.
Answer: 66 mph
